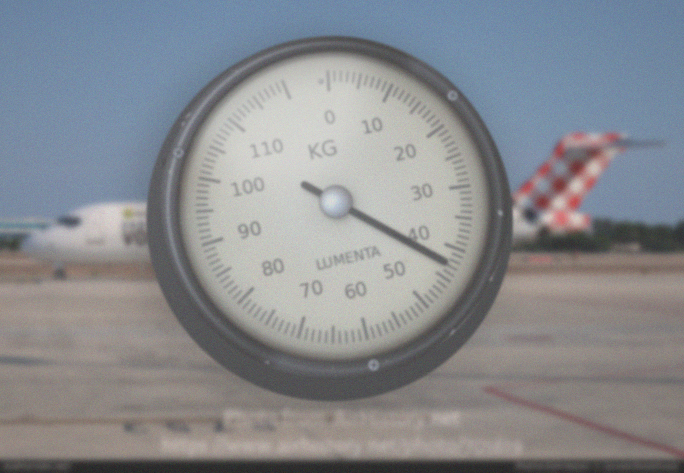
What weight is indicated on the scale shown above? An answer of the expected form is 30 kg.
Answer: 43 kg
